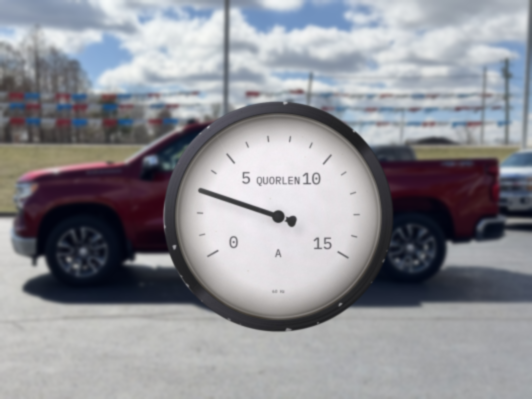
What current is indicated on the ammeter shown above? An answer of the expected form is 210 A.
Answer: 3 A
